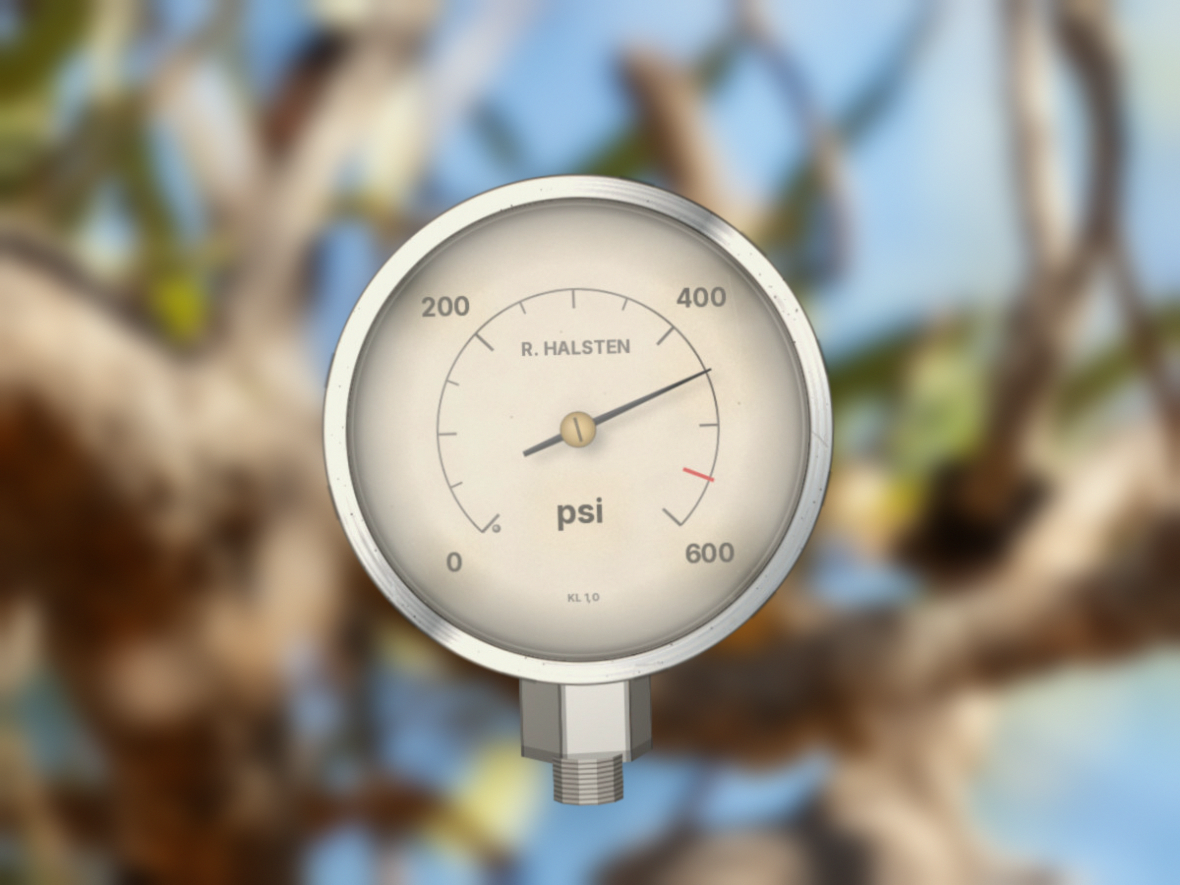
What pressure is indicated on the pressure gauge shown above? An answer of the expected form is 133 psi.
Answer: 450 psi
